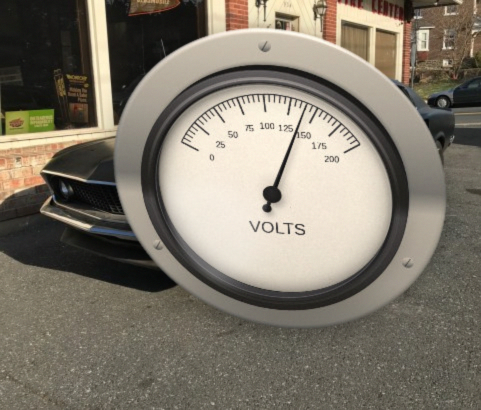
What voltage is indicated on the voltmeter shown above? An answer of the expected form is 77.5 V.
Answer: 140 V
